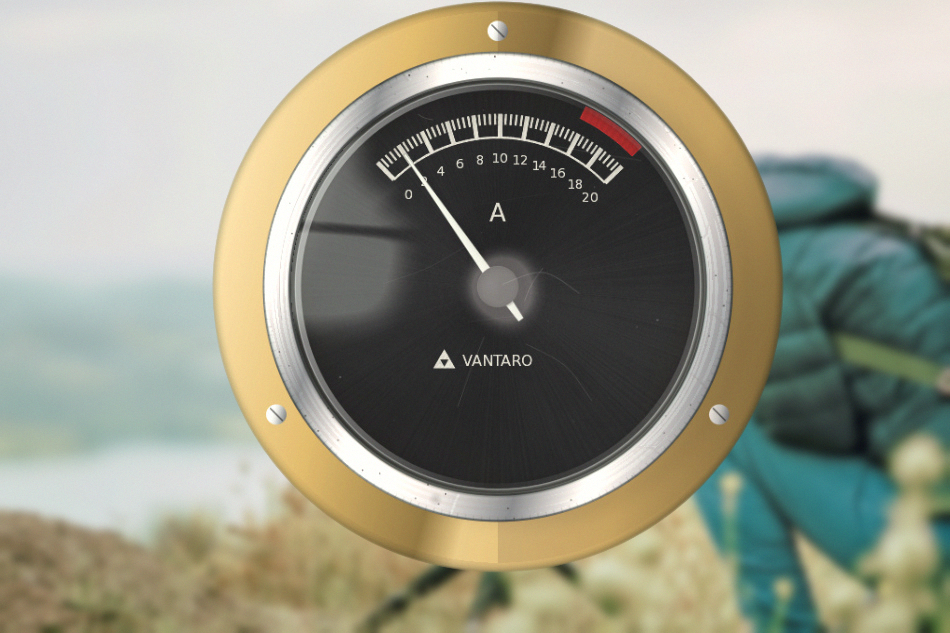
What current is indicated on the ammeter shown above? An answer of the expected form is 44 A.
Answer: 2 A
